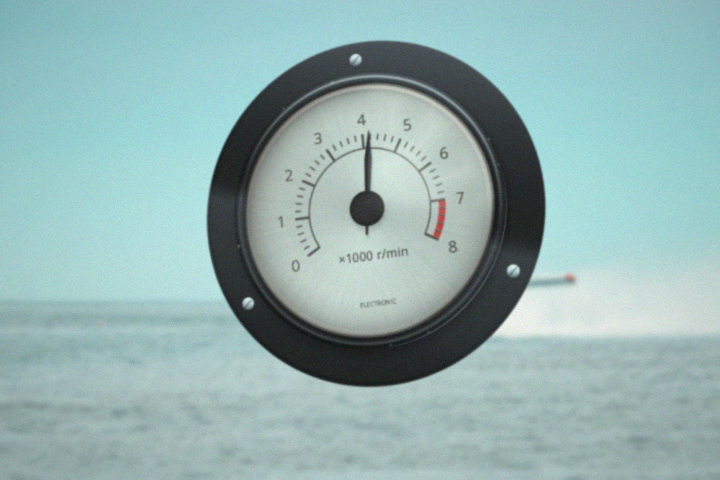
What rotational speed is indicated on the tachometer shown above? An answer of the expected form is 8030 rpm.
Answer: 4200 rpm
